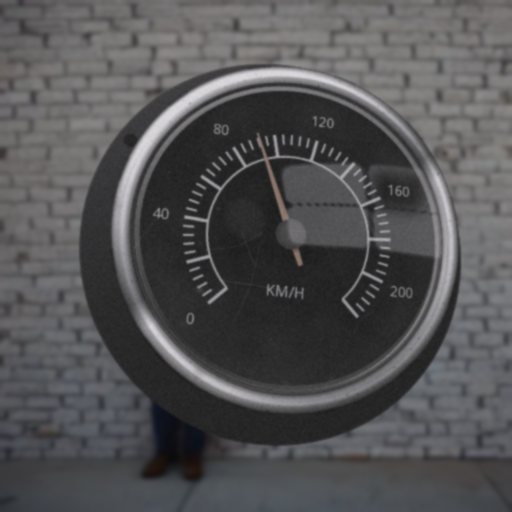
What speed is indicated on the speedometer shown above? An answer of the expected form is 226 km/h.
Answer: 92 km/h
